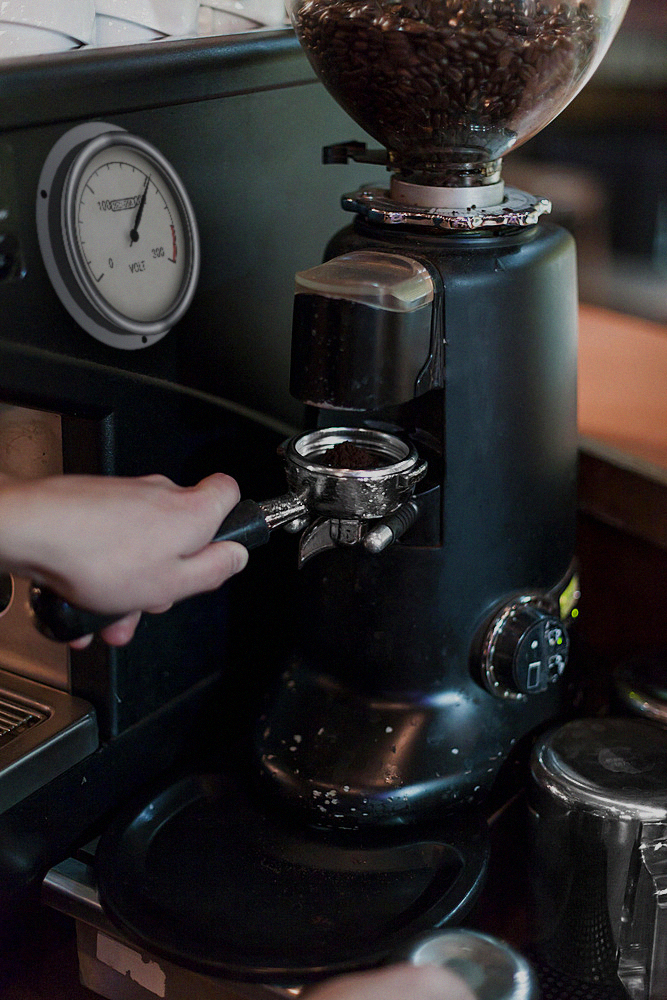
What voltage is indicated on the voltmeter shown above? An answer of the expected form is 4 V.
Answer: 200 V
